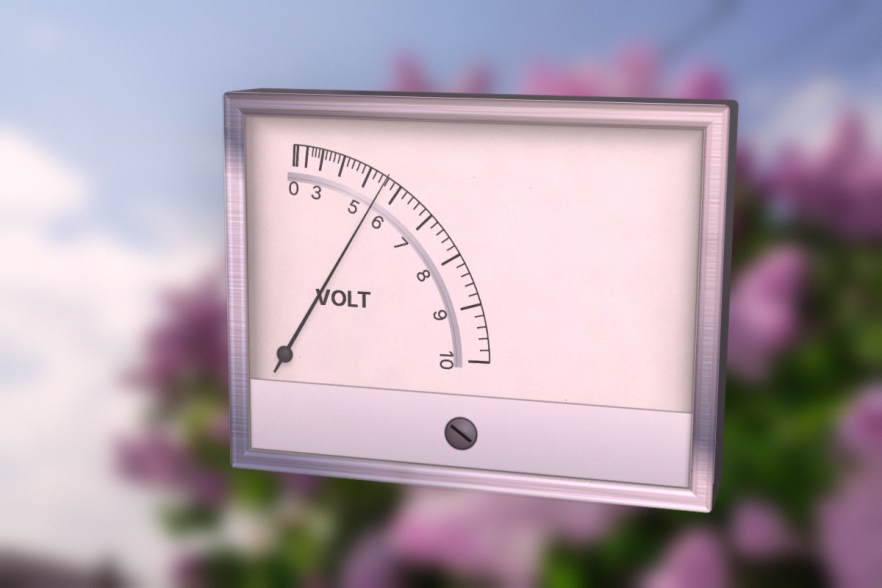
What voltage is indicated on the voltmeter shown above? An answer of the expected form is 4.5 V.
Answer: 5.6 V
